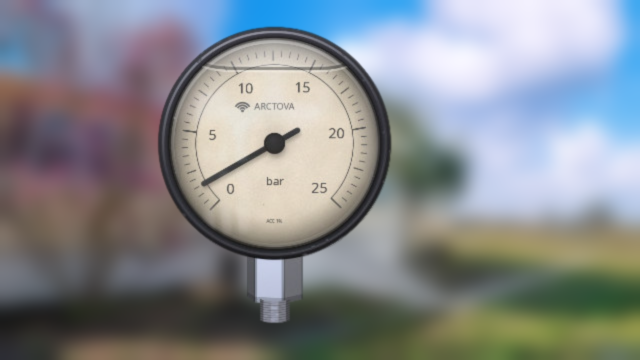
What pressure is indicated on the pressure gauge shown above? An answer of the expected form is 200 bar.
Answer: 1.5 bar
